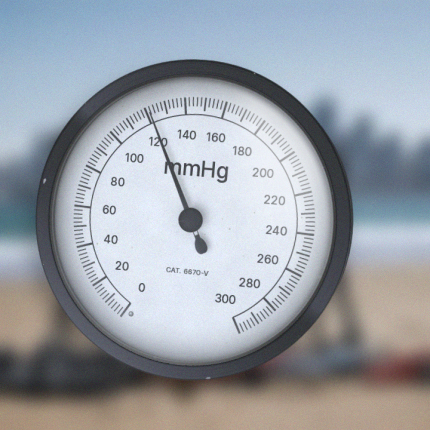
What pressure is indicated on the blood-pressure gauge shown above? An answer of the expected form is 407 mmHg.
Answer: 122 mmHg
